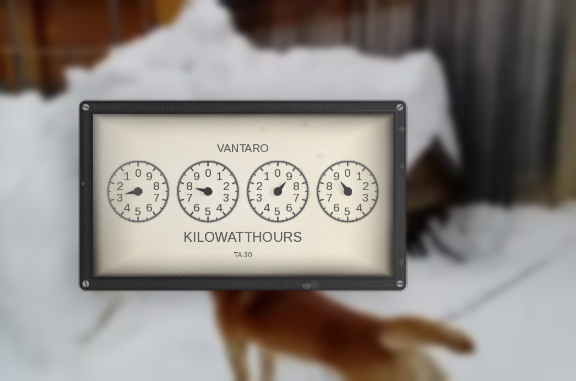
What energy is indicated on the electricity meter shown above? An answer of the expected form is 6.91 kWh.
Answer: 2789 kWh
